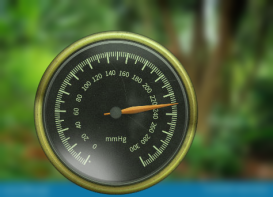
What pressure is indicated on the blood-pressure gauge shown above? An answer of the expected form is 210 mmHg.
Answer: 230 mmHg
